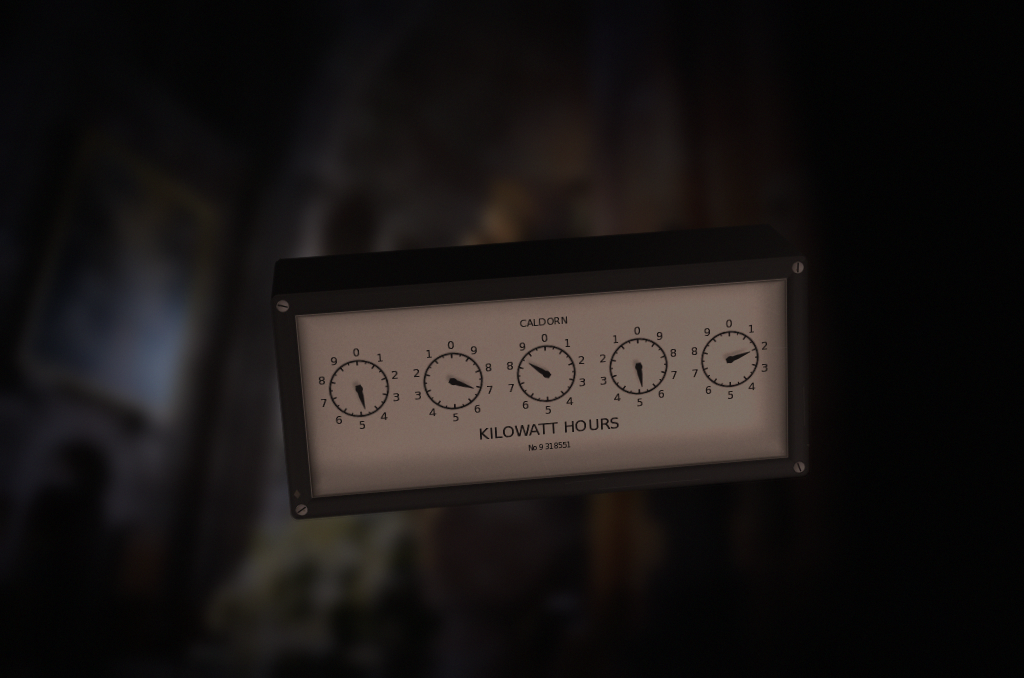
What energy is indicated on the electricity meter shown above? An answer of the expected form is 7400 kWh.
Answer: 46852 kWh
